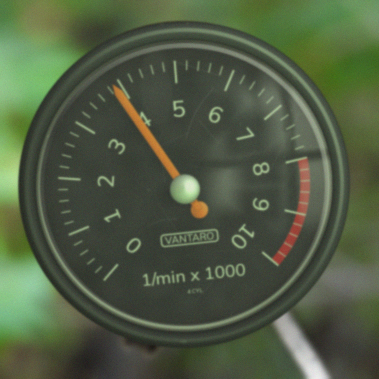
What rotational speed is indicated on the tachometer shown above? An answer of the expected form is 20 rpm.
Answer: 3900 rpm
